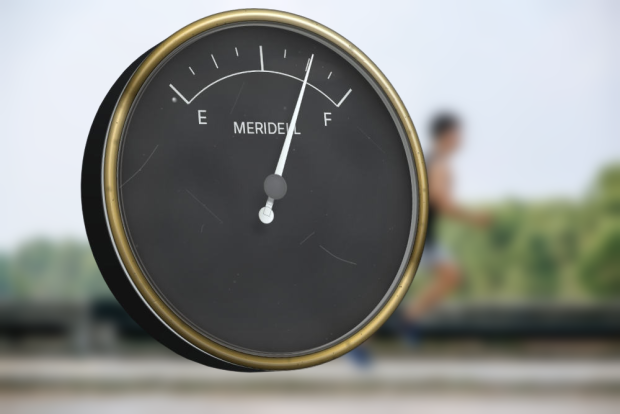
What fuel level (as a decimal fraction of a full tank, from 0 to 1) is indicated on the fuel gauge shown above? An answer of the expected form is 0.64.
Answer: 0.75
